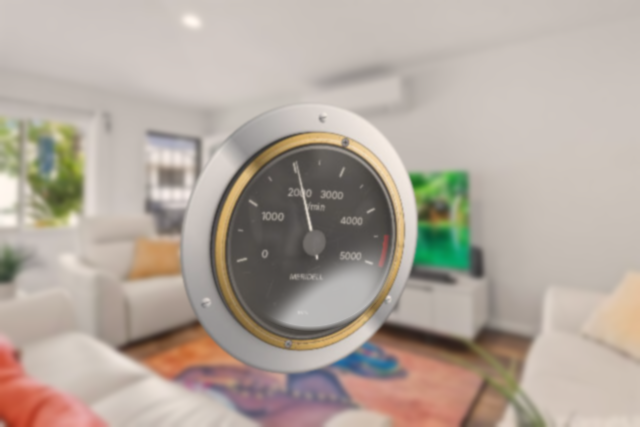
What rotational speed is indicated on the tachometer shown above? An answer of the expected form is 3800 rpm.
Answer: 2000 rpm
